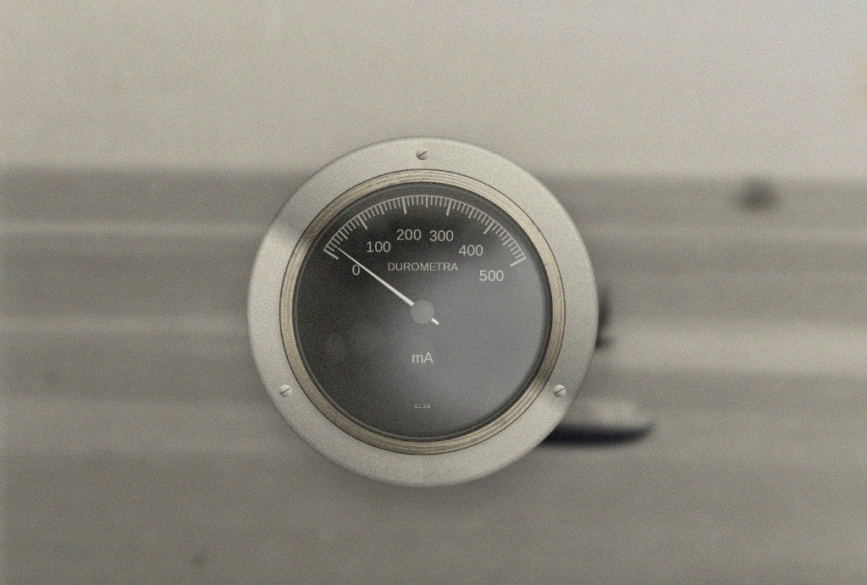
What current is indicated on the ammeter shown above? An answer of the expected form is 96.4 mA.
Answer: 20 mA
